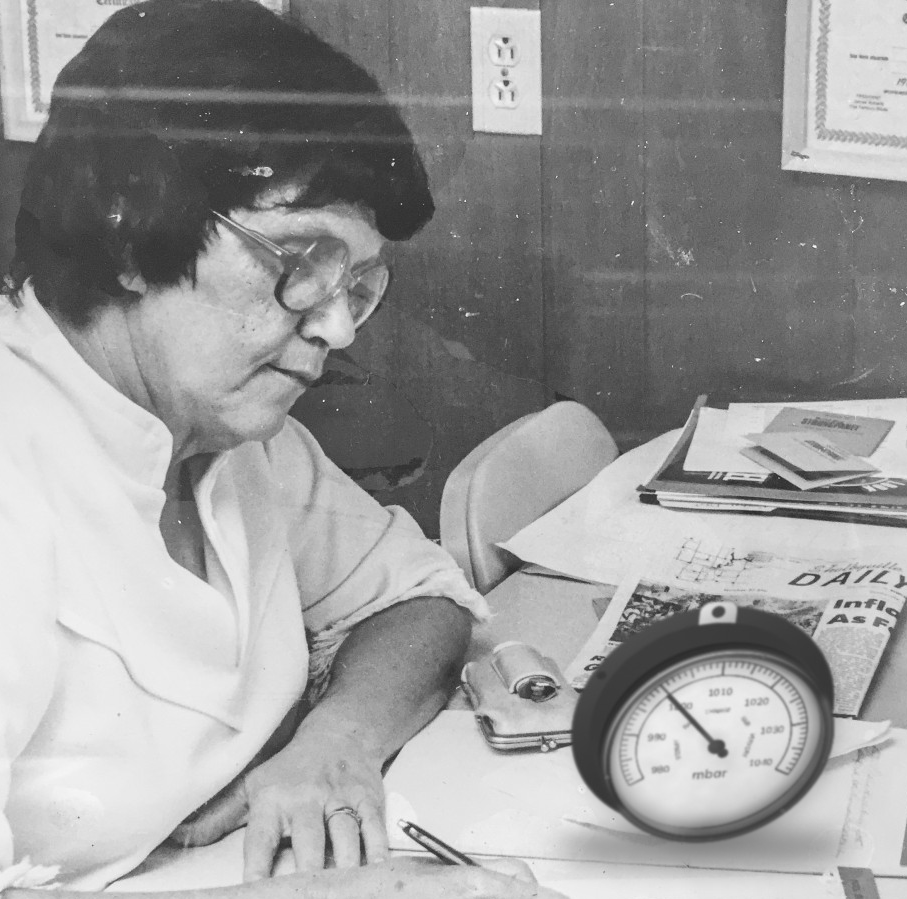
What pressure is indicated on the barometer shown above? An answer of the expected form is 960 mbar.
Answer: 1000 mbar
